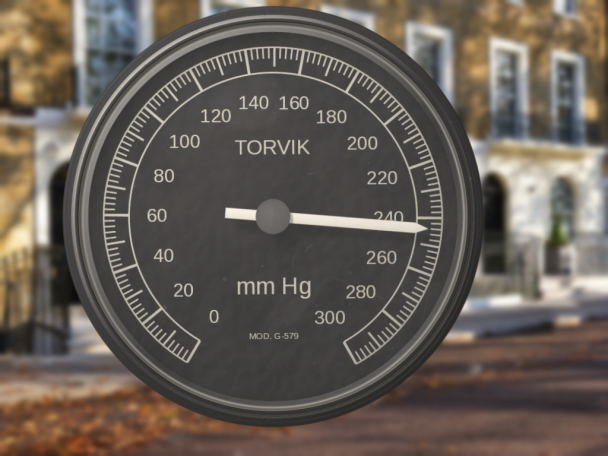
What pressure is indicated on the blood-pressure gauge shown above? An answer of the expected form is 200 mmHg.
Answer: 244 mmHg
